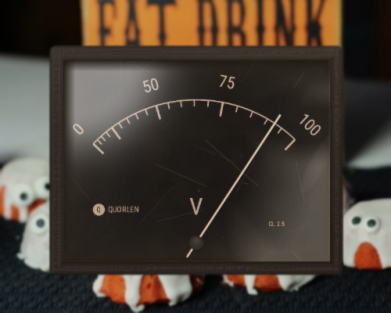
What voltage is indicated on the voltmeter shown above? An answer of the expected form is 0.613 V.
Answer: 92.5 V
